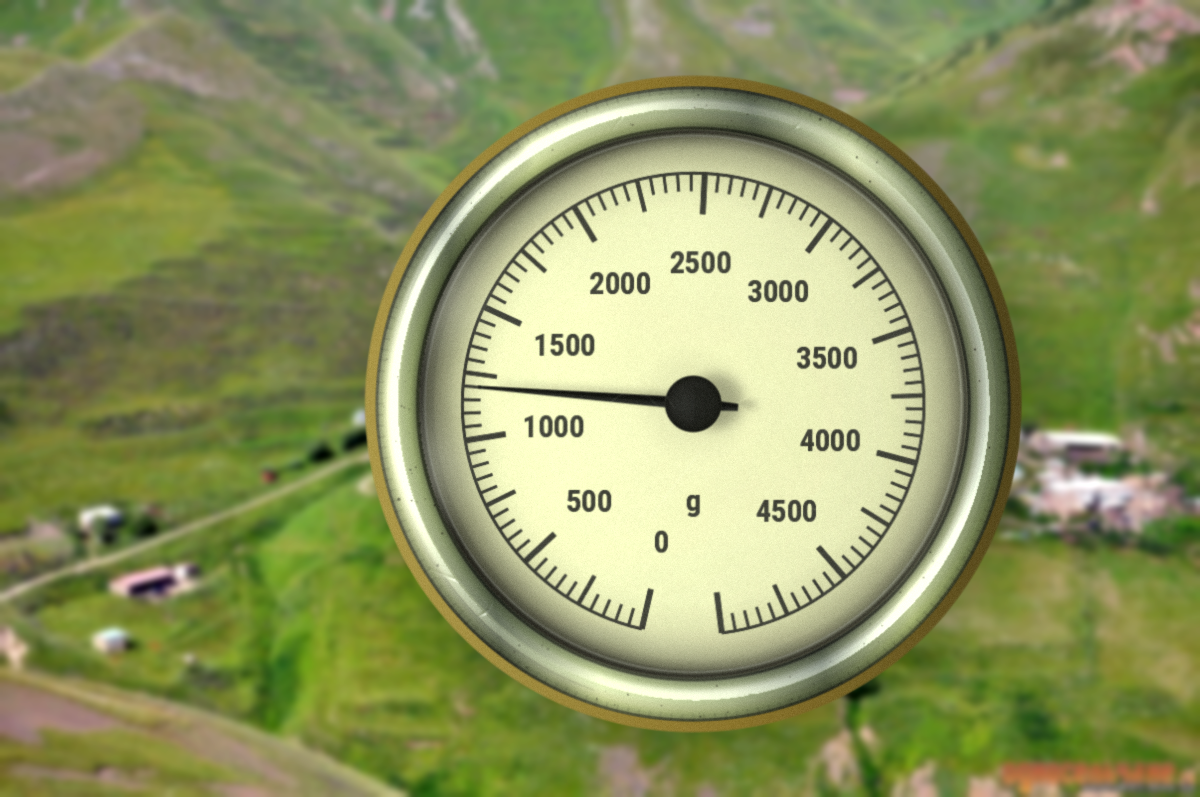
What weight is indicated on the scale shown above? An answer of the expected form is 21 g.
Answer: 1200 g
